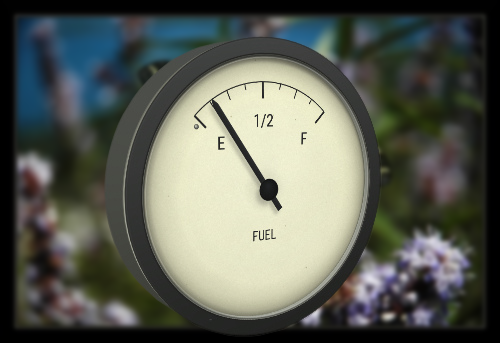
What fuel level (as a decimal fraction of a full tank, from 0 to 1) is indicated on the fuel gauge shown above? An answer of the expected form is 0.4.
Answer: 0.125
